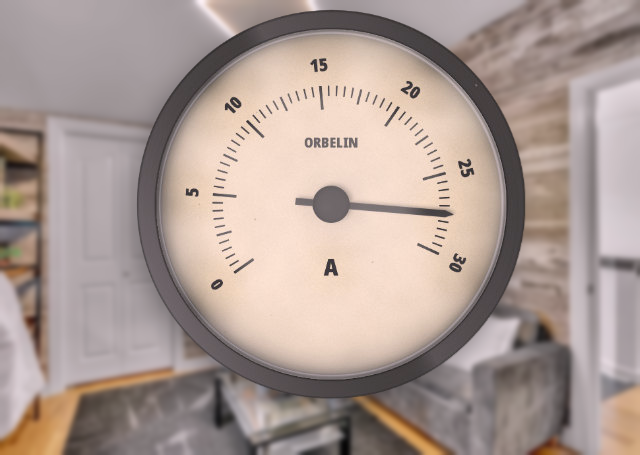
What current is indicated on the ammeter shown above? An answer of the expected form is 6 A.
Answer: 27.5 A
